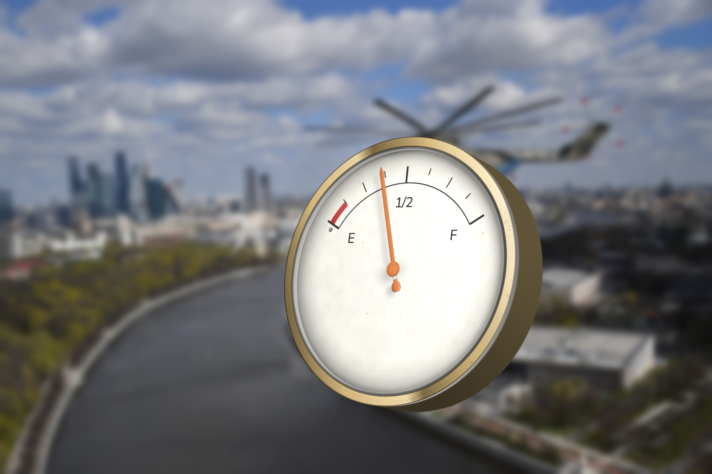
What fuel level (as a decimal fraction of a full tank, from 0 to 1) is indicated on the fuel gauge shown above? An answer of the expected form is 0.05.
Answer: 0.375
